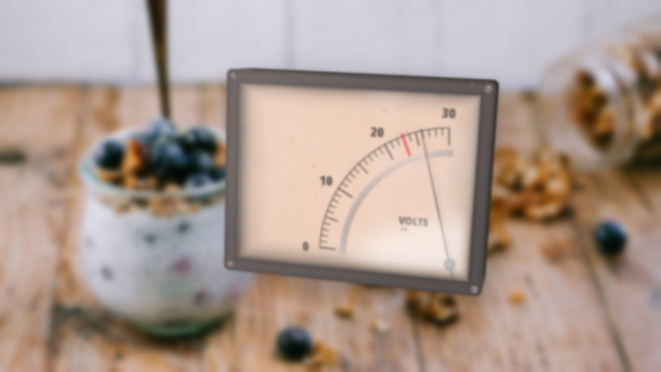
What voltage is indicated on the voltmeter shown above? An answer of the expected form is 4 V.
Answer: 26 V
